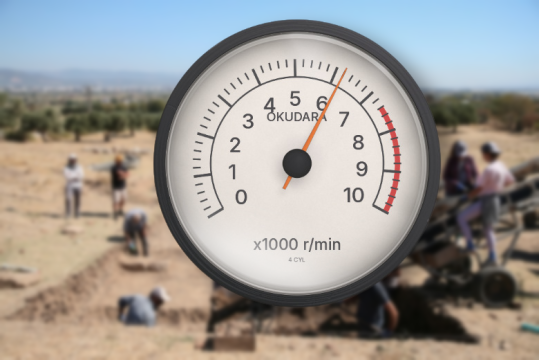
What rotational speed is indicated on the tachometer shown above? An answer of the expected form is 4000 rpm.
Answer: 6200 rpm
